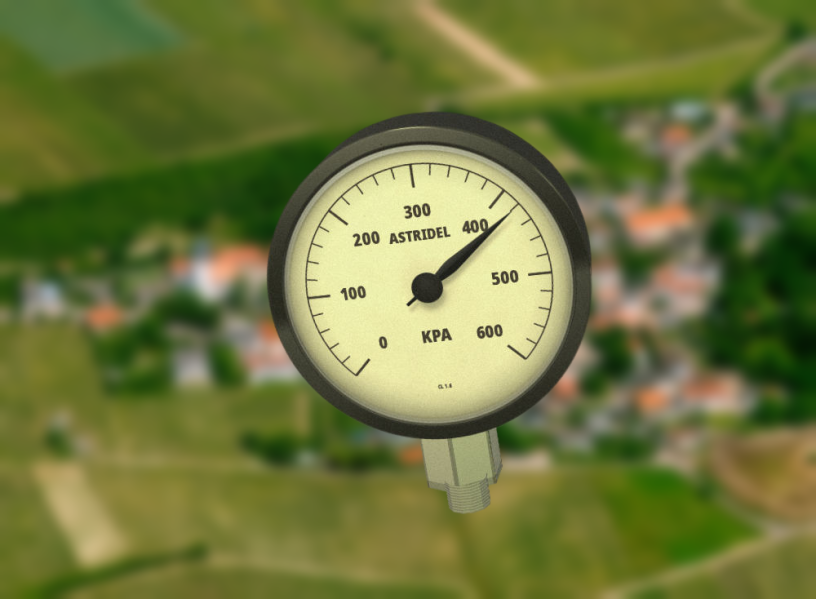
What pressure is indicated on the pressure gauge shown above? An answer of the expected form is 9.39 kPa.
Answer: 420 kPa
